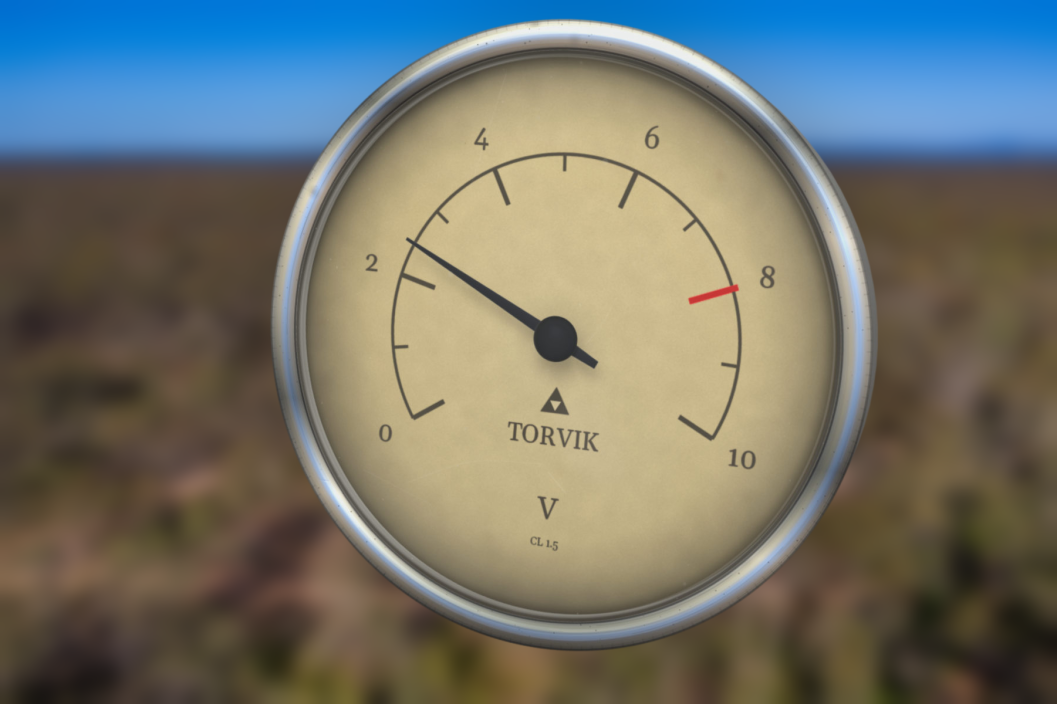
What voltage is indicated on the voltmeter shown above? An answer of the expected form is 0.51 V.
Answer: 2.5 V
